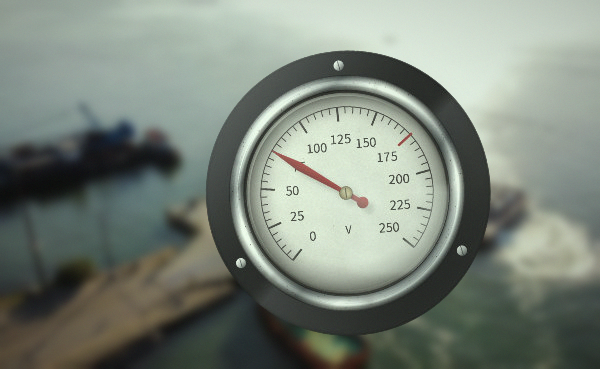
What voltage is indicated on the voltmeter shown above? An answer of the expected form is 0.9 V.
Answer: 75 V
